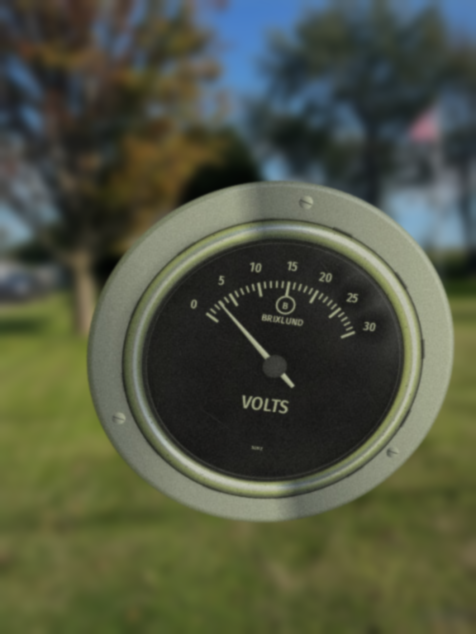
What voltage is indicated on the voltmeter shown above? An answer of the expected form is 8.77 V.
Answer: 3 V
